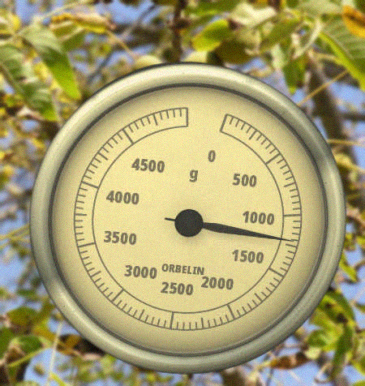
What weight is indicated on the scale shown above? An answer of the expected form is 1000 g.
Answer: 1200 g
